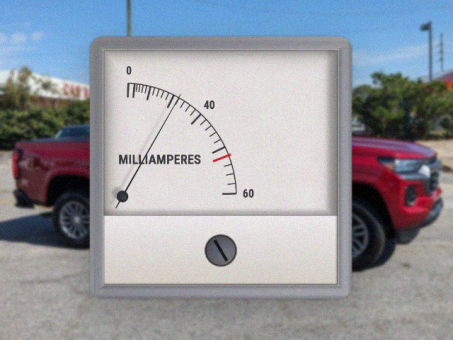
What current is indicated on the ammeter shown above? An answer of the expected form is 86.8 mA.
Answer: 32 mA
